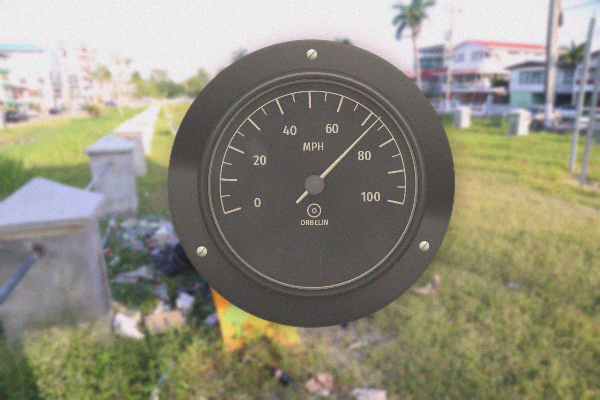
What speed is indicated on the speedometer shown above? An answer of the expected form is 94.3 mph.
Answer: 72.5 mph
